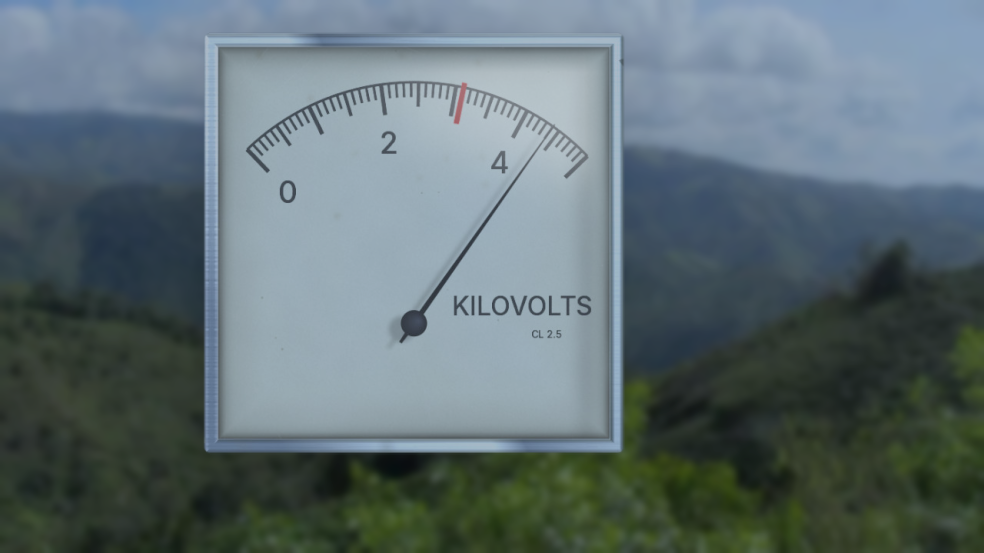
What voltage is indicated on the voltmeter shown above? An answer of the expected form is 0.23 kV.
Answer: 4.4 kV
